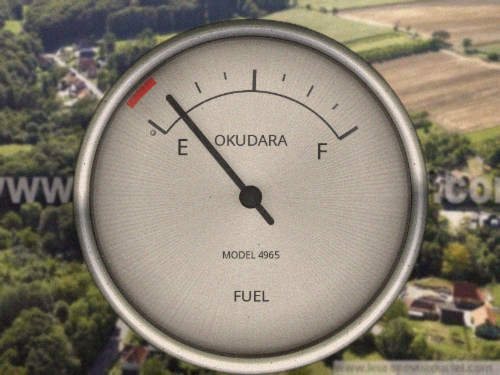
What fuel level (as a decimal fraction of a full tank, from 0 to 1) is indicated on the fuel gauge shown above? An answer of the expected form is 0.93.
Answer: 0.125
